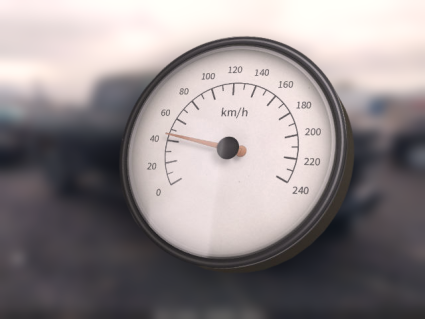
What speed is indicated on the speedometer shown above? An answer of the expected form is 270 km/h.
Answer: 45 km/h
